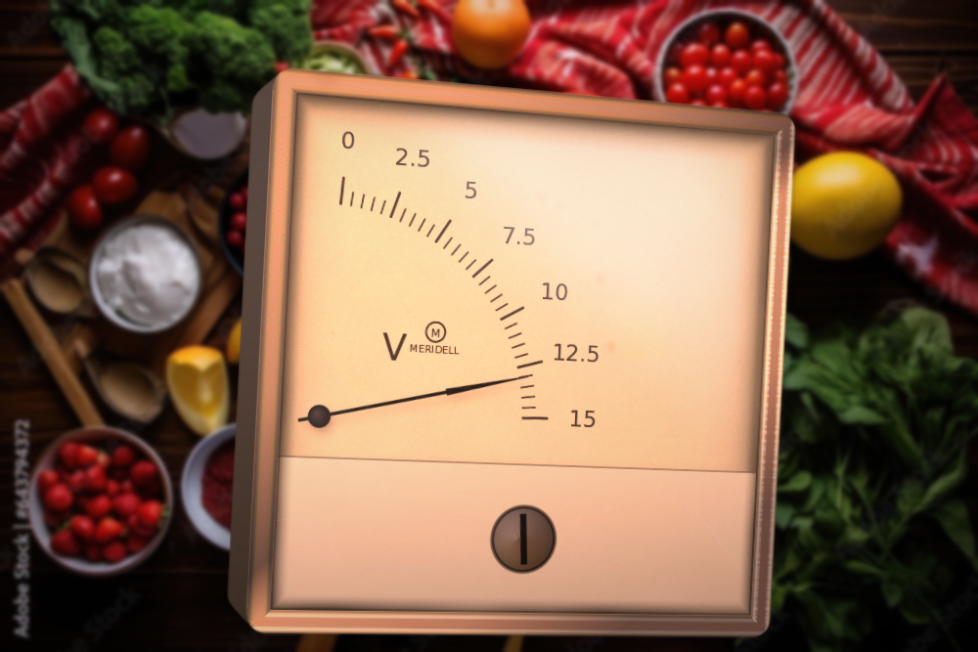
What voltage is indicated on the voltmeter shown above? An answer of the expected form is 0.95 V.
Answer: 13 V
